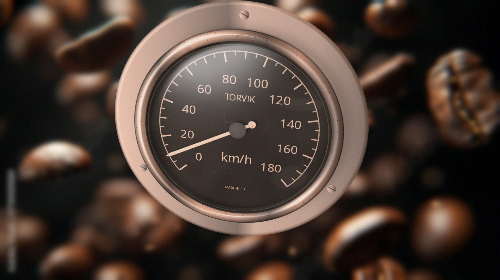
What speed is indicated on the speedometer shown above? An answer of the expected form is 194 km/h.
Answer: 10 km/h
